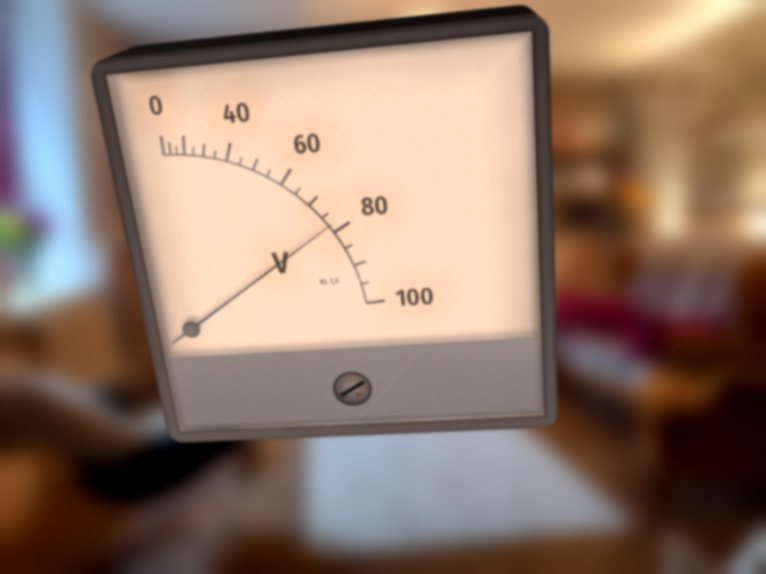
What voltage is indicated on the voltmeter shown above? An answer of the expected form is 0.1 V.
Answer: 77.5 V
